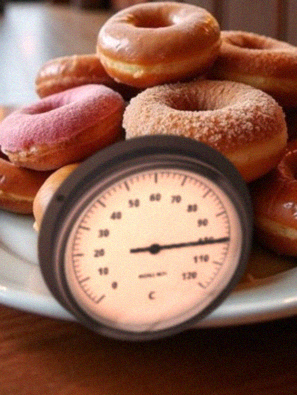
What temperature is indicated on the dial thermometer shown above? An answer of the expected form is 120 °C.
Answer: 100 °C
